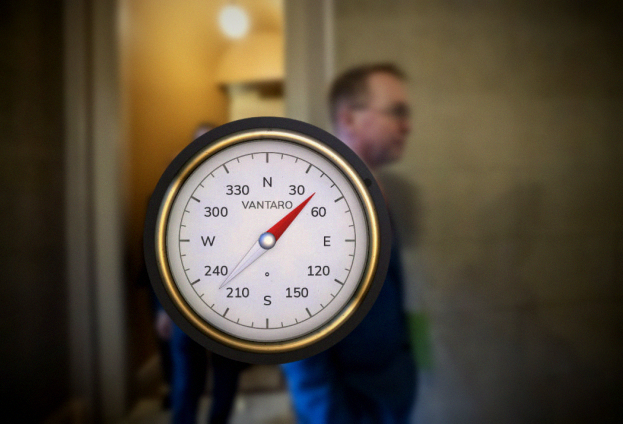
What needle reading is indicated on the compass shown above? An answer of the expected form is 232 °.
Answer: 45 °
